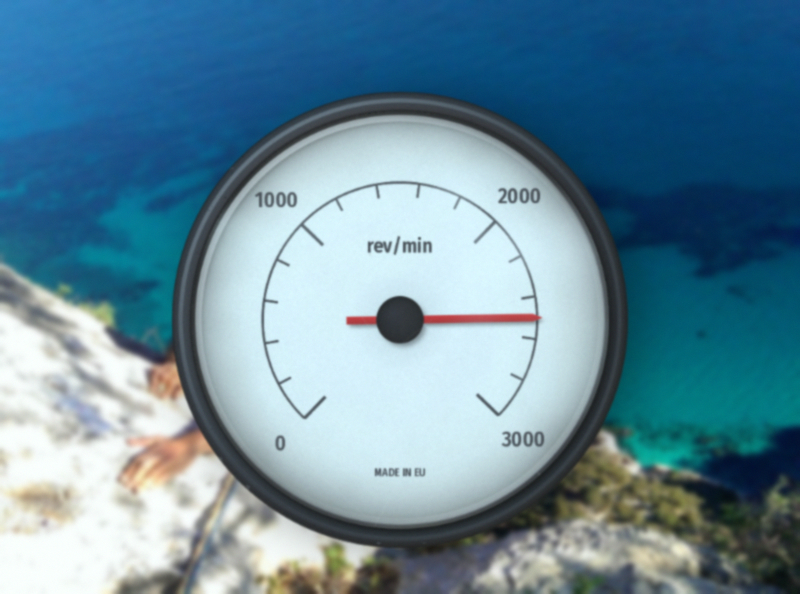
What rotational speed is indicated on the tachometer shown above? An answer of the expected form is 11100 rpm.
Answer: 2500 rpm
